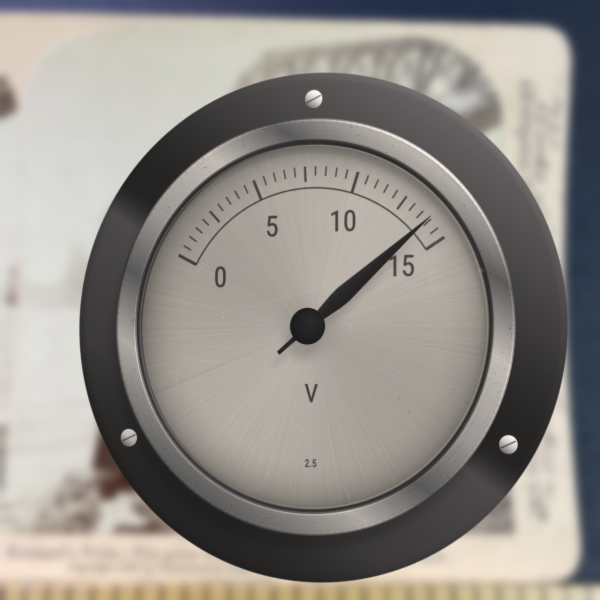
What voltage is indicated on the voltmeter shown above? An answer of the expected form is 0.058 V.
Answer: 14 V
